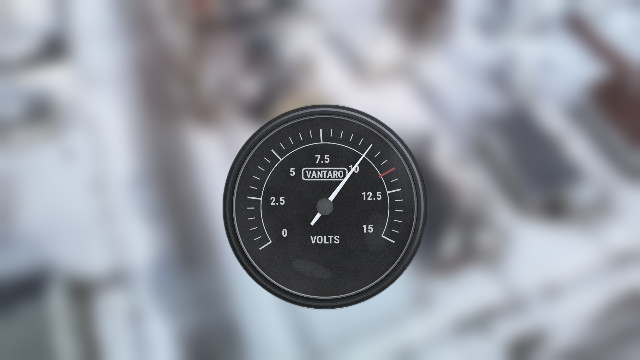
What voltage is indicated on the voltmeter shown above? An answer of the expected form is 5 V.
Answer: 10 V
